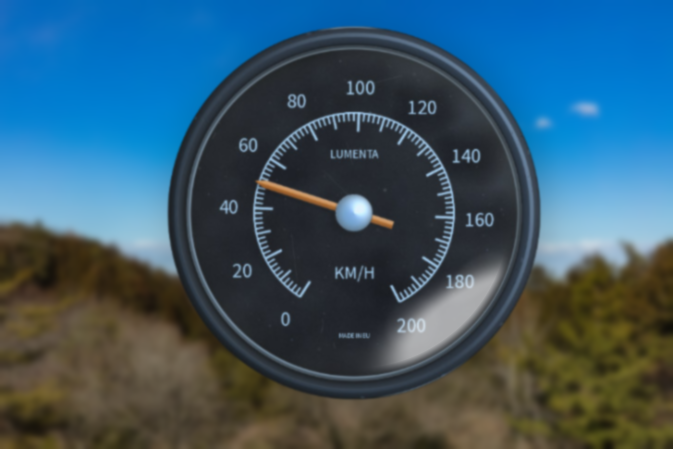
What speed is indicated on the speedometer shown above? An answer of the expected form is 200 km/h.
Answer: 50 km/h
